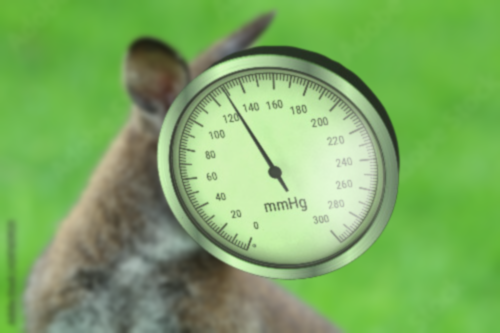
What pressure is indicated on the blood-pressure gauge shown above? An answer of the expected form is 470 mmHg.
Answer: 130 mmHg
